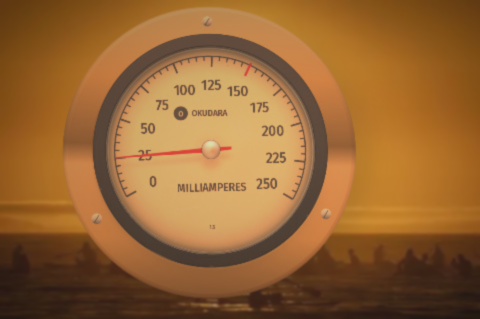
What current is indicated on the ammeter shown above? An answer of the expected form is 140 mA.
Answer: 25 mA
